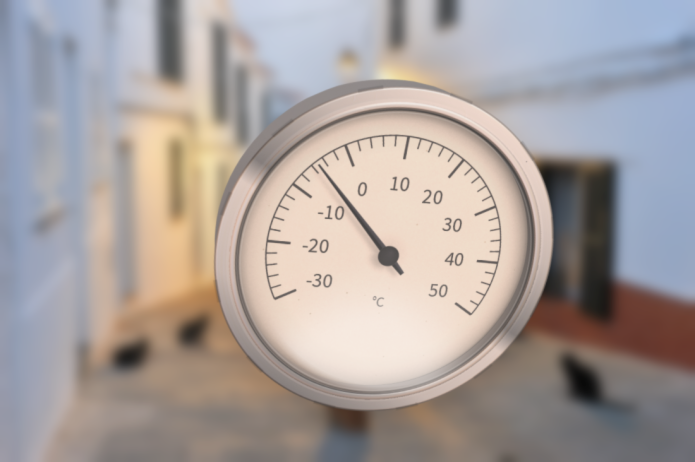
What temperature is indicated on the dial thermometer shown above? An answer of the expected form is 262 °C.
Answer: -5 °C
